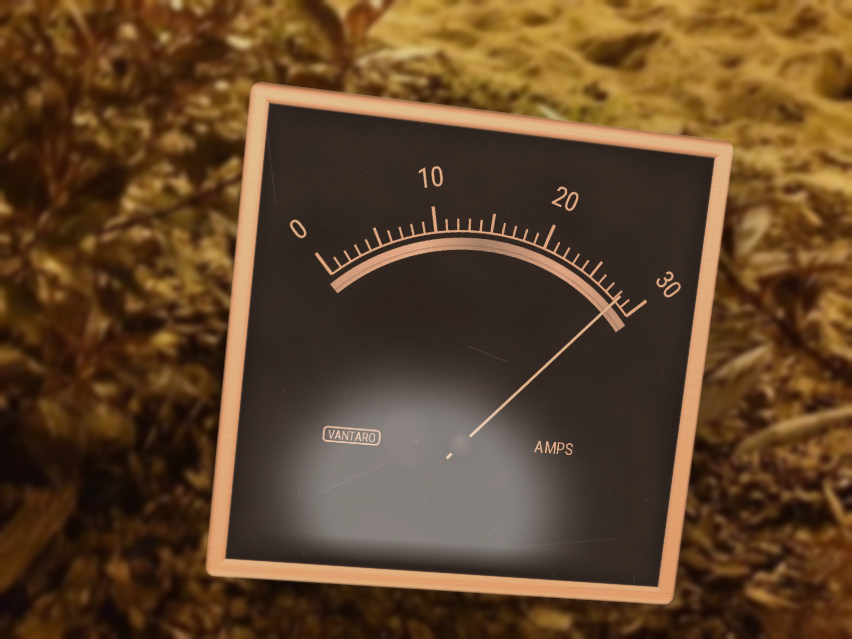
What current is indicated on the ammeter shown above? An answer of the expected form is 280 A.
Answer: 28 A
